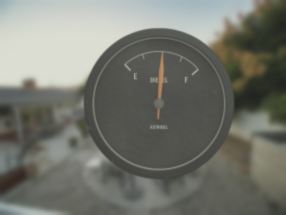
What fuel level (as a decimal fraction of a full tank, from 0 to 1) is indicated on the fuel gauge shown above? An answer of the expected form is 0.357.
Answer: 0.5
